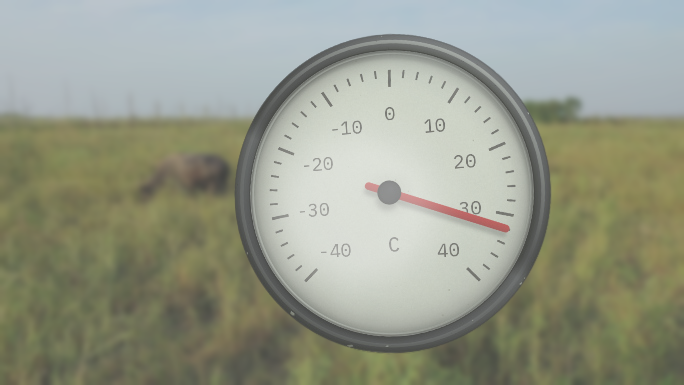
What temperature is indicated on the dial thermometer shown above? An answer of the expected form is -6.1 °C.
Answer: 32 °C
